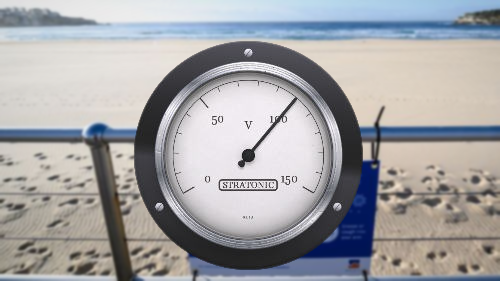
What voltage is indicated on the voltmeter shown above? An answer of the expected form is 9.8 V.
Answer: 100 V
